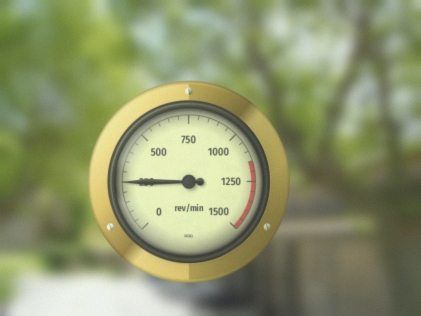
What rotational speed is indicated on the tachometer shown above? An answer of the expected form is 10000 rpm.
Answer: 250 rpm
